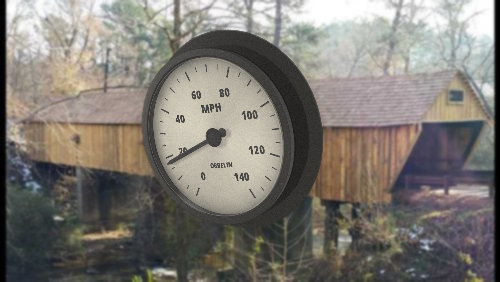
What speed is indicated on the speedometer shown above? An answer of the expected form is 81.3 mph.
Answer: 17.5 mph
